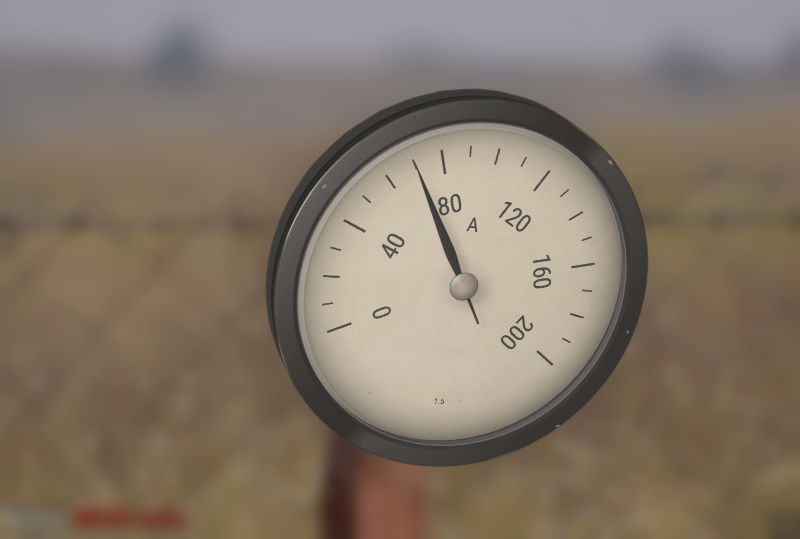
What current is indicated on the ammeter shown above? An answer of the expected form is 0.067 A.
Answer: 70 A
